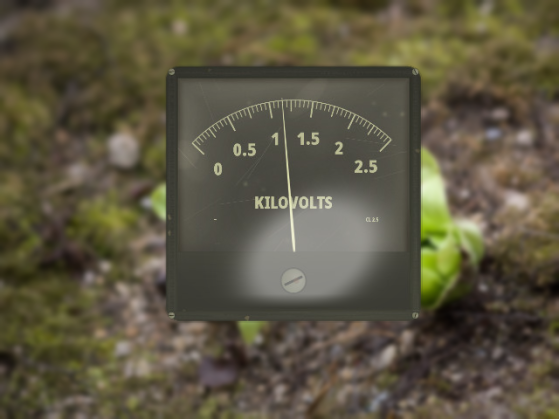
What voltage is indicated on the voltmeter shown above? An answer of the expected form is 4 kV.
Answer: 1.15 kV
